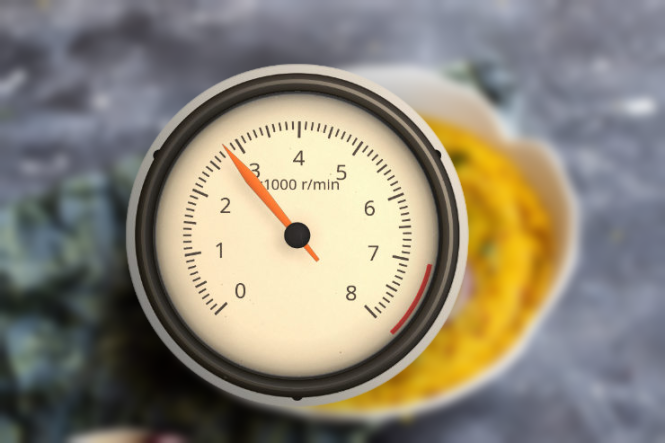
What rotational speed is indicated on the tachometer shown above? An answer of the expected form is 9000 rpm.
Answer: 2800 rpm
